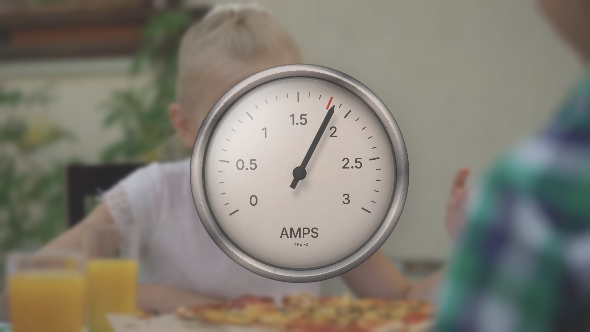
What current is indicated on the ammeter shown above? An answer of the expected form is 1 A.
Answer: 1.85 A
